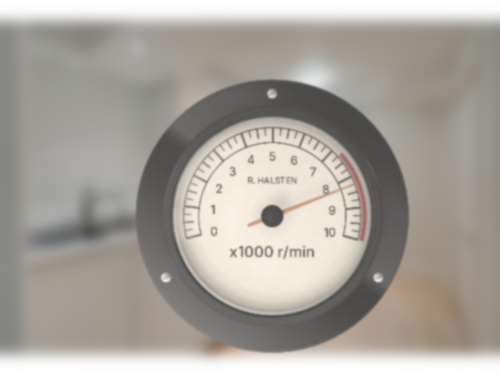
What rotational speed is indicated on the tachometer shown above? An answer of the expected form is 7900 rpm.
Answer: 8250 rpm
